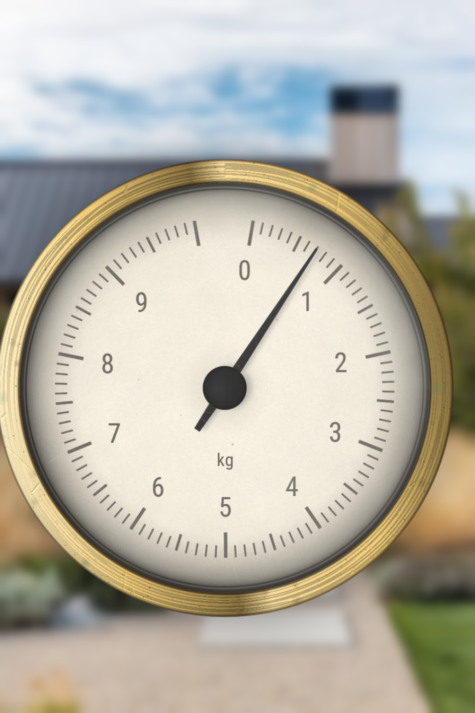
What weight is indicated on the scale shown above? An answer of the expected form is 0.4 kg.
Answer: 0.7 kg
